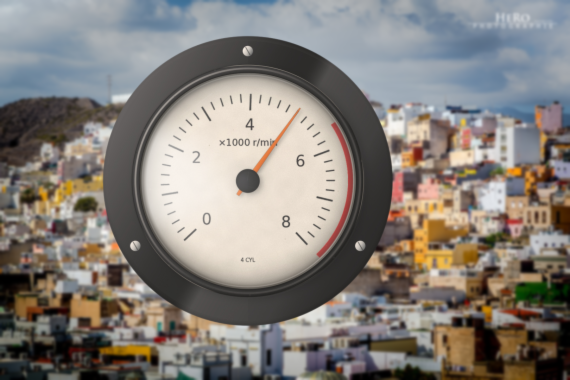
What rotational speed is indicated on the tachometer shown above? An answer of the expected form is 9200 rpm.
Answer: 5000 rpm
